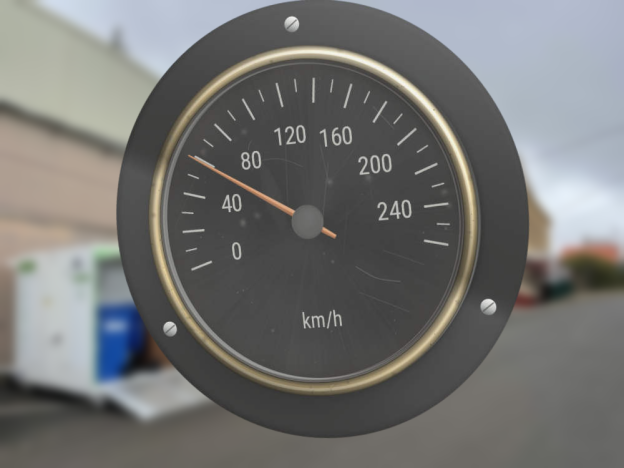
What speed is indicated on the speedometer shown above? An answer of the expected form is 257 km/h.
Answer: 60 km/h
